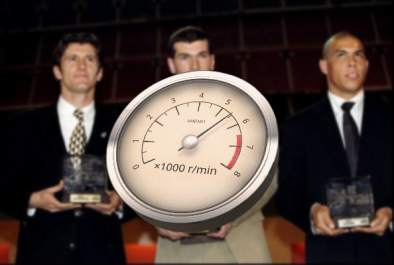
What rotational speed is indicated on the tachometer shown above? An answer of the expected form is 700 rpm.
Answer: 5500 rpm
